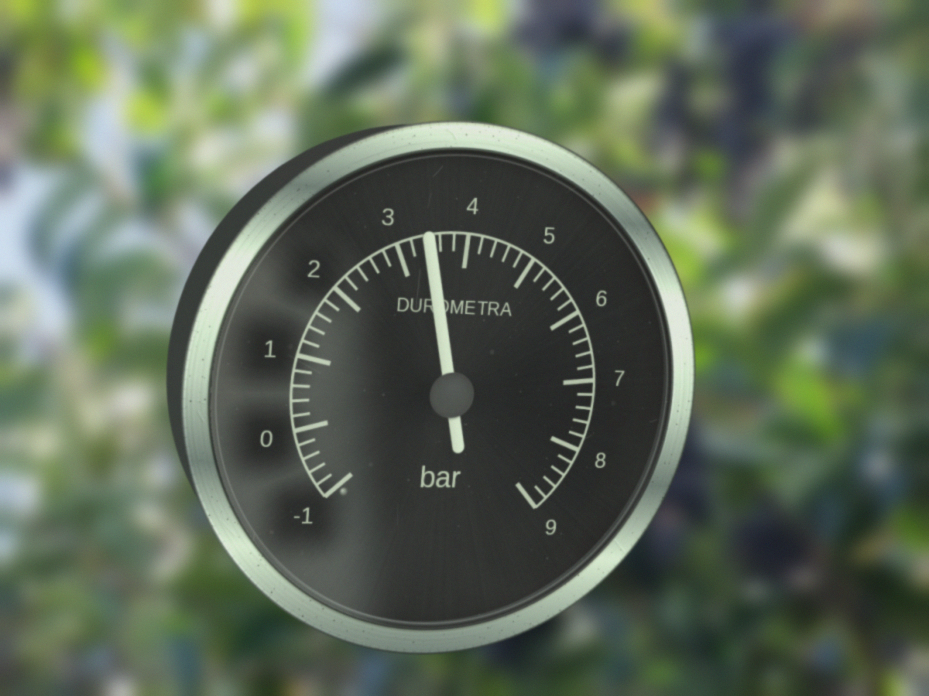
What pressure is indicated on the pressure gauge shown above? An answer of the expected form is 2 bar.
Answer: 3.4 bar
